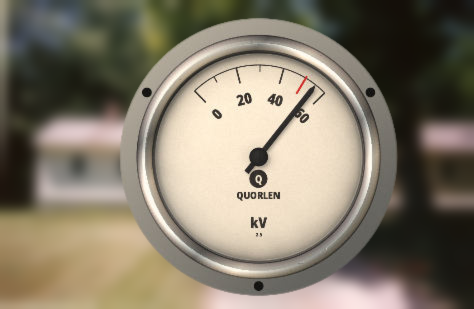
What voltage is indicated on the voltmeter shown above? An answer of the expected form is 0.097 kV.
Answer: 55 kV
